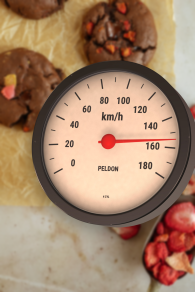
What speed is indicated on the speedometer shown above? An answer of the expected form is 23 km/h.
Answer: 155 km/h
